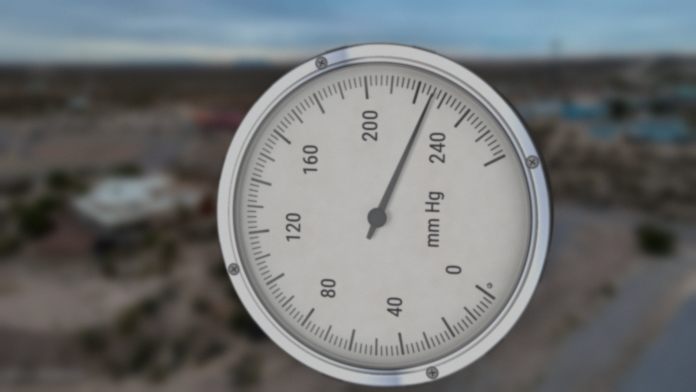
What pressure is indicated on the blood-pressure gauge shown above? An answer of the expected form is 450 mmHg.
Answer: 226 mmHg
